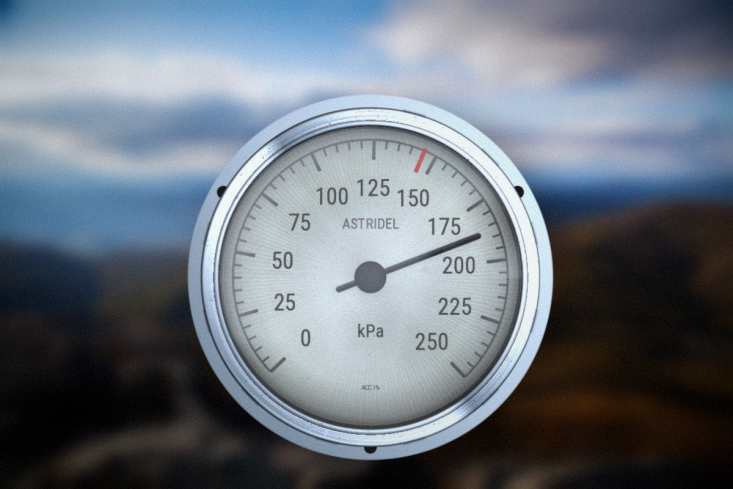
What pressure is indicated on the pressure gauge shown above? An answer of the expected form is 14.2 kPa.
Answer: 187.5 kPa
